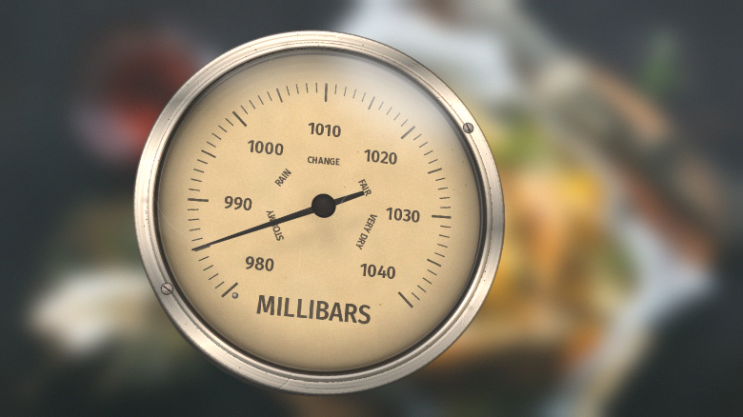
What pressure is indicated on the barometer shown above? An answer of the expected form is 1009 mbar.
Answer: 985 mbar
